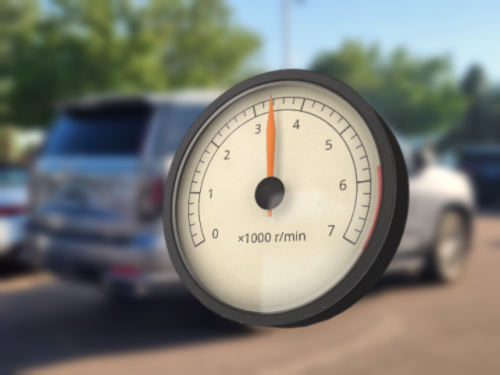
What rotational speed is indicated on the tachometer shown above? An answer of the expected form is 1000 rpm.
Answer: 3400 rpm
